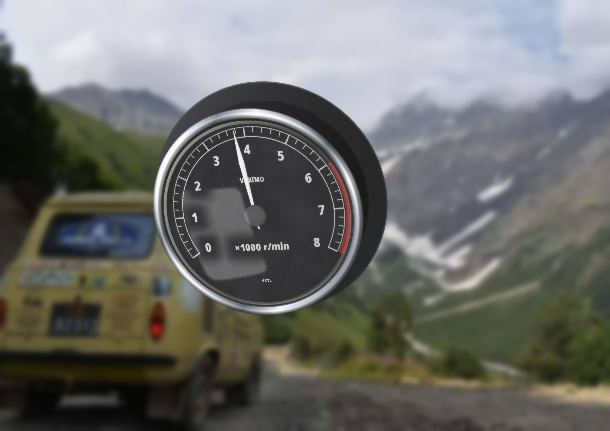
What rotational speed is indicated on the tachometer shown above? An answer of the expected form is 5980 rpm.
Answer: 3800 rpm
